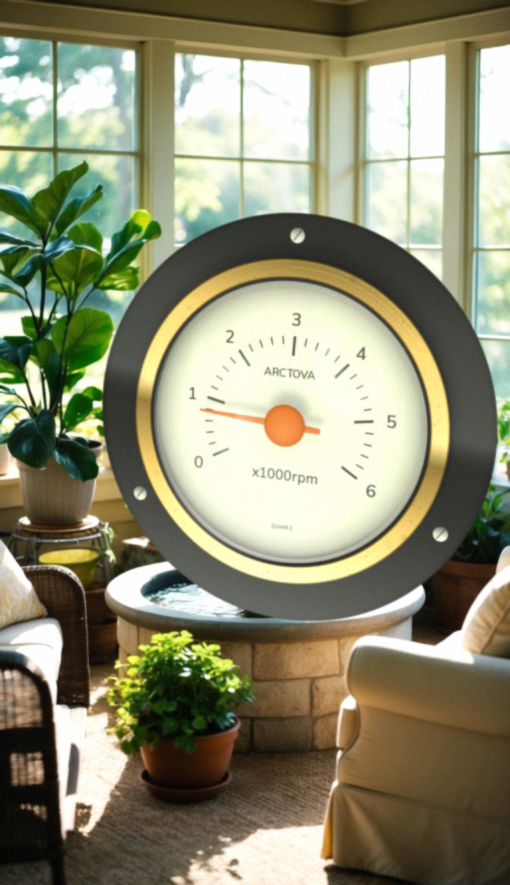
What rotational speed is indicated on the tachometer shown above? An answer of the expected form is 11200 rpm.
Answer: 800 rpm
